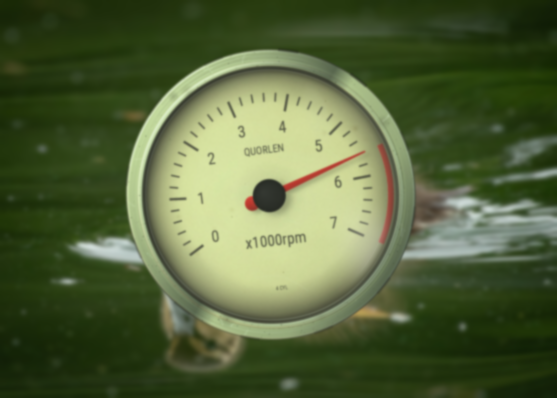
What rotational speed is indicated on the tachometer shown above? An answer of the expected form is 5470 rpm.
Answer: 5600 rpm
